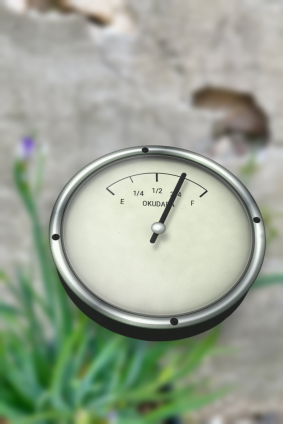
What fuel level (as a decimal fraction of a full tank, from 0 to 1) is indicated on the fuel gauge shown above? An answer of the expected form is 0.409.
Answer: 0.75
